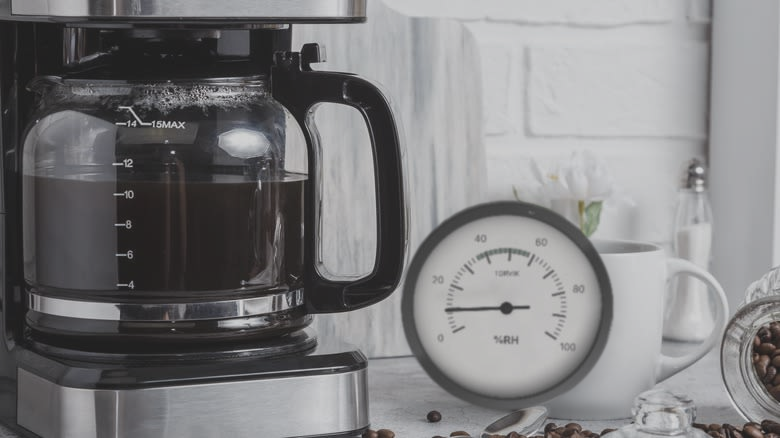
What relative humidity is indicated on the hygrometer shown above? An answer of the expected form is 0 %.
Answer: 10 %
